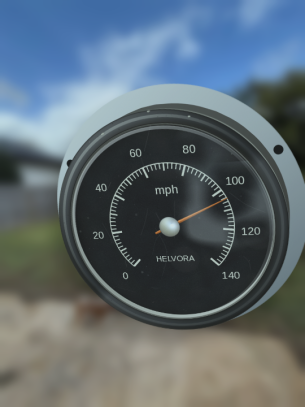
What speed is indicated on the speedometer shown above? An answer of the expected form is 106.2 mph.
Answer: 104 mph
